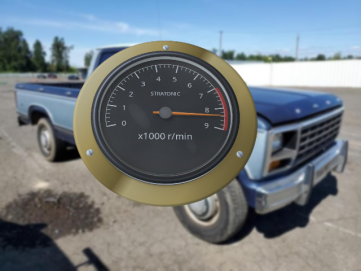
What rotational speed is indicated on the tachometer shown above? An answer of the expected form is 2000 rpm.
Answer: 8400 rpm
